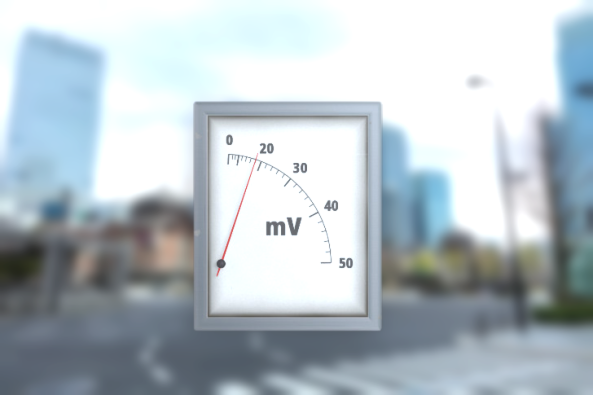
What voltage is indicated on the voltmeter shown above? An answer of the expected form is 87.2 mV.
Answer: 18 mV
